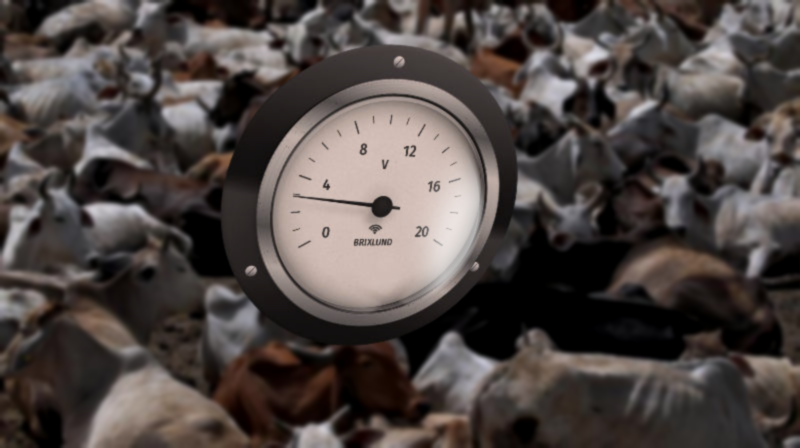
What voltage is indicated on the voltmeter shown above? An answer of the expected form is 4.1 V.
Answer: 3 V
